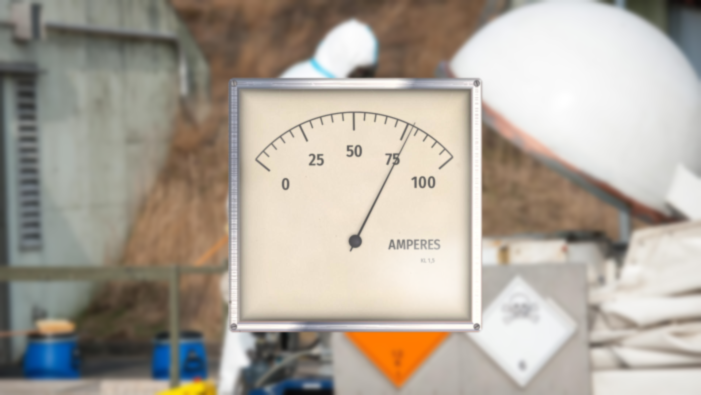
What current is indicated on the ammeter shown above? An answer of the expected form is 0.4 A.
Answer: 77.5 A
